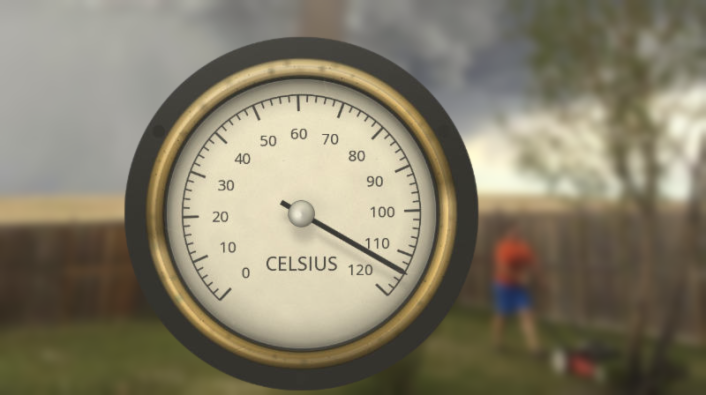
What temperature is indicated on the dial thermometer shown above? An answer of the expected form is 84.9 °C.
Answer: 114 °C
